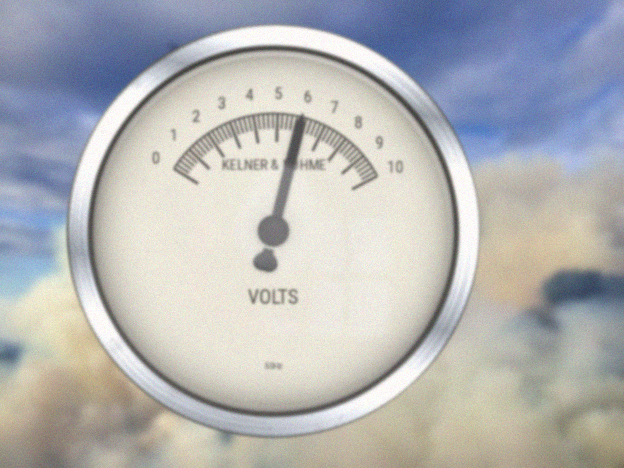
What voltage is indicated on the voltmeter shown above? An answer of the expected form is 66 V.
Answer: 6 V
